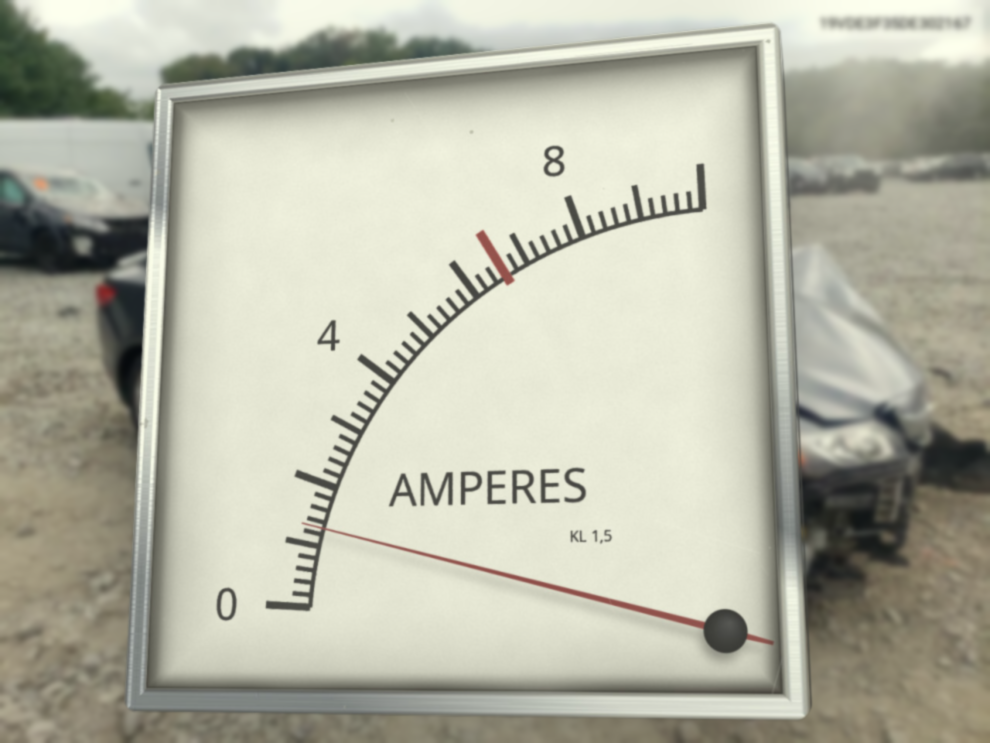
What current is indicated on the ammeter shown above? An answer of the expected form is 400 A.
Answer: 1.3 A
